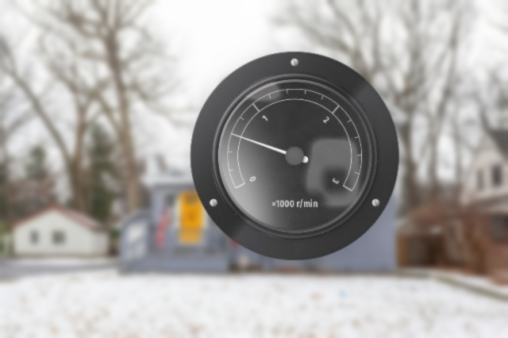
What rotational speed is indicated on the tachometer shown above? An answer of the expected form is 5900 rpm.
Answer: 600 rpm
